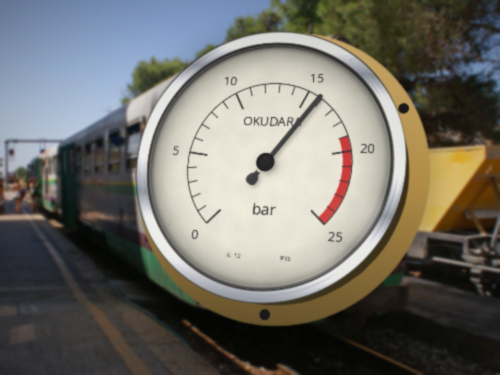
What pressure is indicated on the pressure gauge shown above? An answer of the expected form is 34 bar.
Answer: 16 bar
